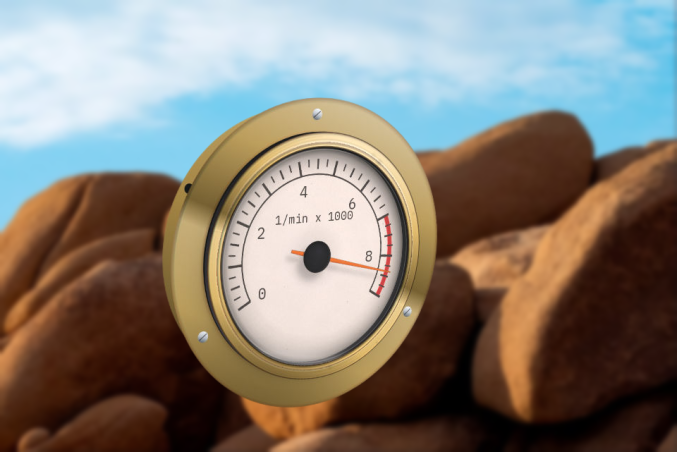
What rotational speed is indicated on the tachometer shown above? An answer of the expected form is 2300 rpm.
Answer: 8375 rpm
